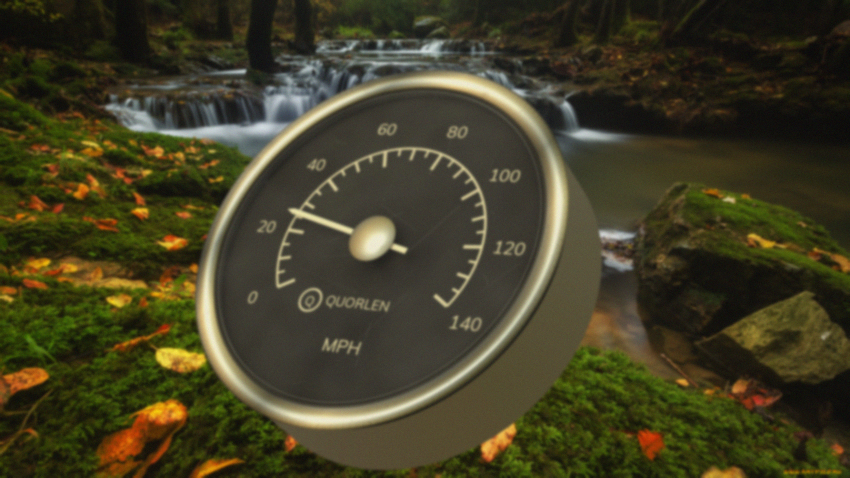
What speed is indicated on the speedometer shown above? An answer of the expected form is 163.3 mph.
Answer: 25 mph
